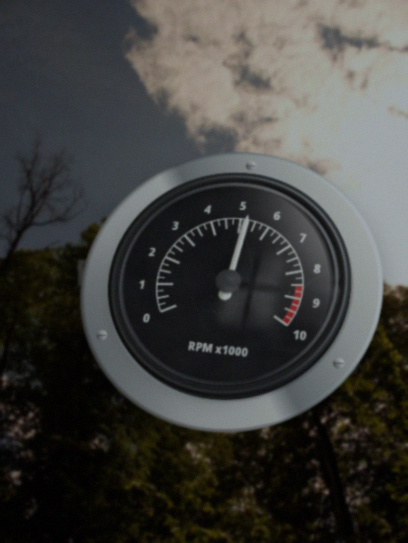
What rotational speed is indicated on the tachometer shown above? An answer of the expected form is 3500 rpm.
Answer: 5250 rpm
